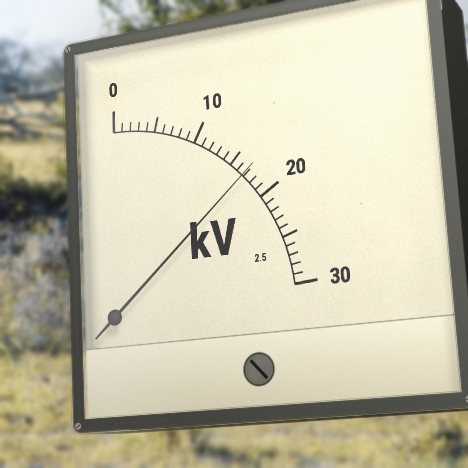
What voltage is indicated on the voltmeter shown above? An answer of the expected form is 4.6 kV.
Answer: 17 kV
